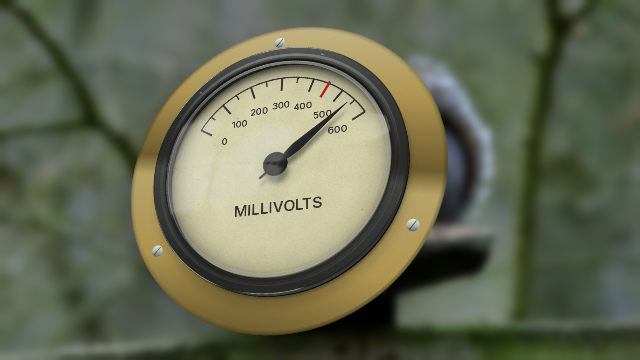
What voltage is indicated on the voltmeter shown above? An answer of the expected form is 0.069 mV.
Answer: 550 mV
